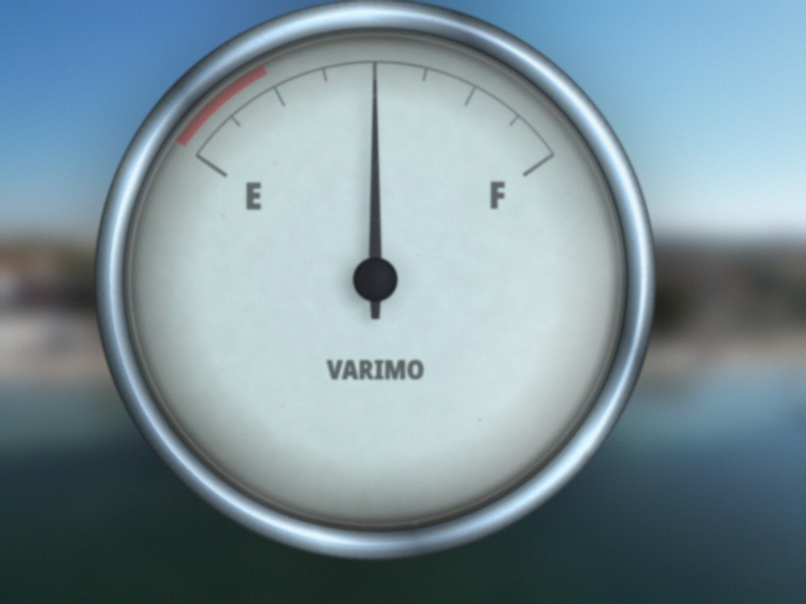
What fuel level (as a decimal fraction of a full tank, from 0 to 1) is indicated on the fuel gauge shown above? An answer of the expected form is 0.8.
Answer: 0.5
